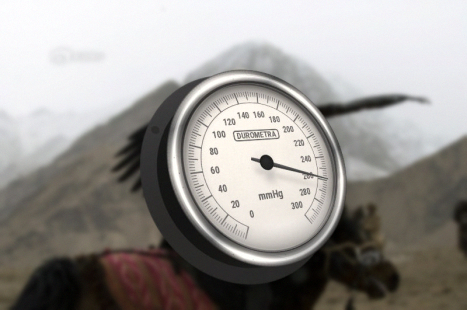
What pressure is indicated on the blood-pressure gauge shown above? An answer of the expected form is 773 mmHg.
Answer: 260 mmHg
